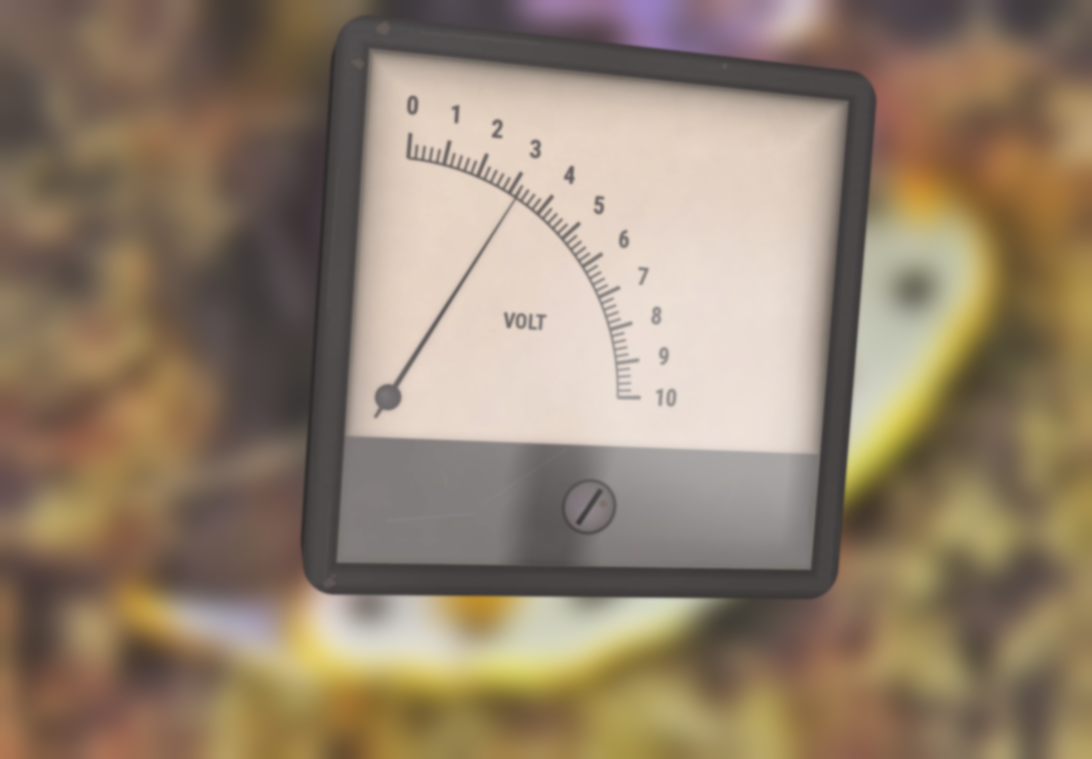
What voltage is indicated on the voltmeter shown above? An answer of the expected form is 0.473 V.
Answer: 3.2 V
